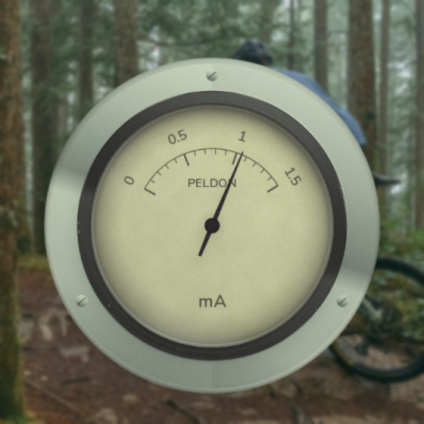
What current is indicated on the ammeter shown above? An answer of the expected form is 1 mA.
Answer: 1.05 mA
